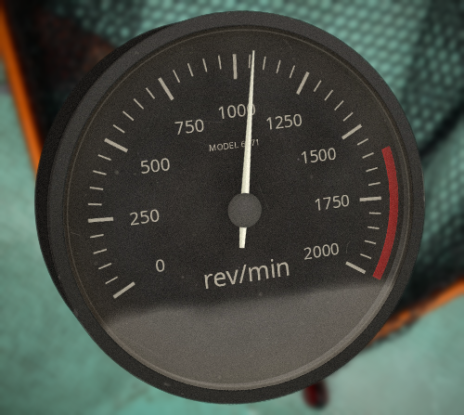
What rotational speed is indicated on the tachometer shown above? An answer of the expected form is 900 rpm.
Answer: 1050 rpm
